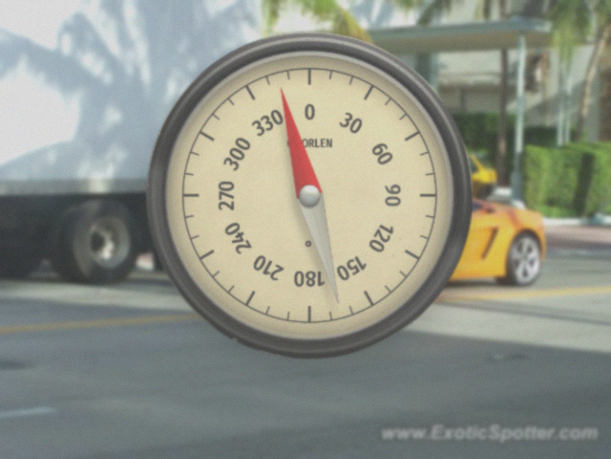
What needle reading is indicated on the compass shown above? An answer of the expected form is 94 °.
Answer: 345 °
